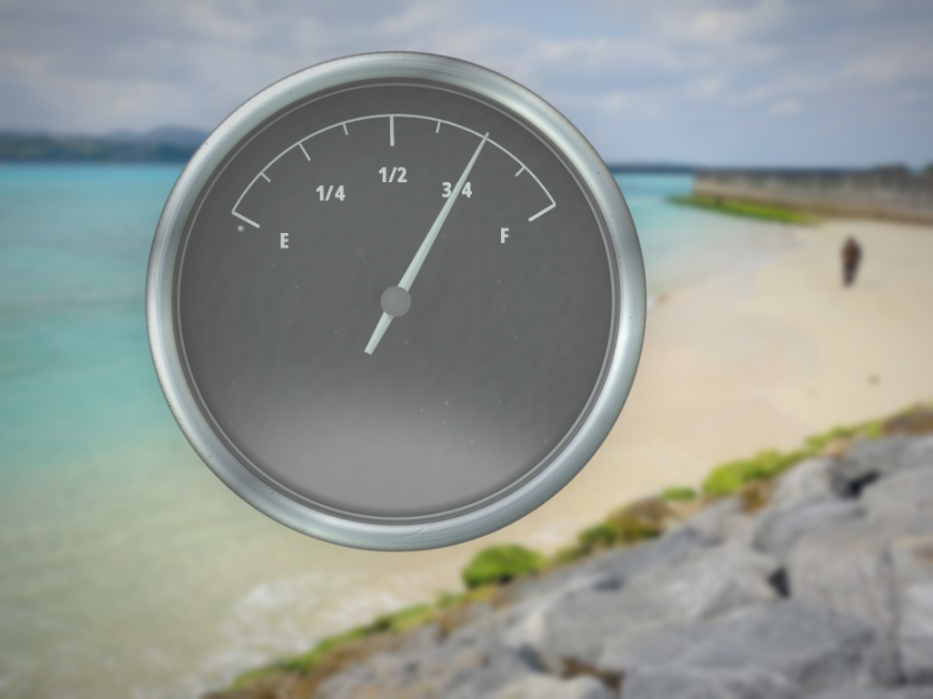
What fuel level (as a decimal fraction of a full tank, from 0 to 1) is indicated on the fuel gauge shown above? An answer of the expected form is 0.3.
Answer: 0.75
